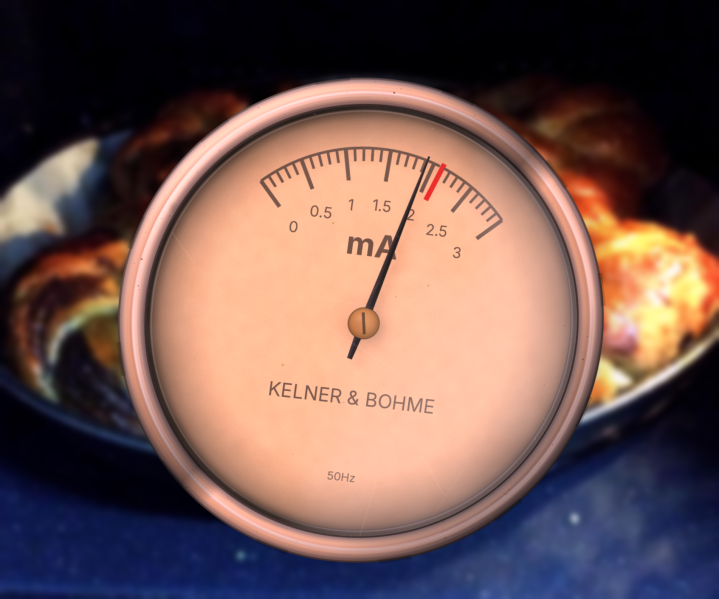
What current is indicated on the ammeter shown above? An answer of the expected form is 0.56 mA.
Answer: 1.9 mA
